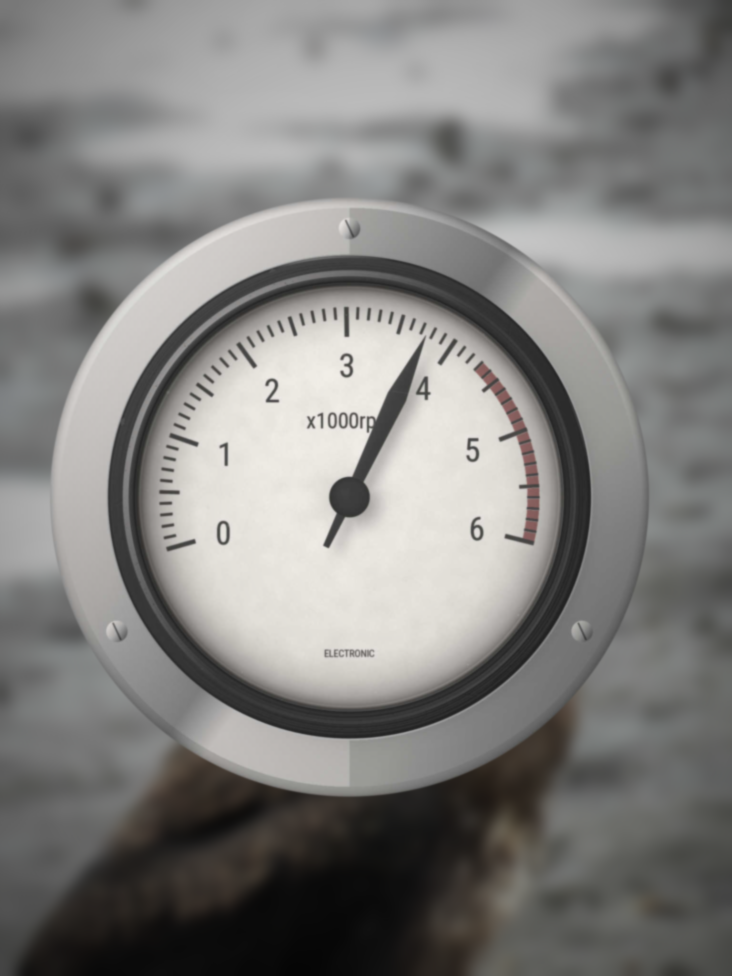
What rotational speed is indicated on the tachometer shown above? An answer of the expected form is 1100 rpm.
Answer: 3750 rpm
